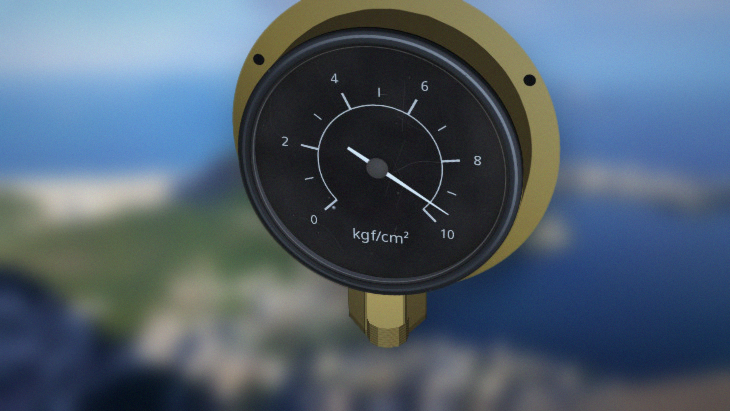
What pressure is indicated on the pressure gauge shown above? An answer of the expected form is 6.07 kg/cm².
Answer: 9.5 kg/cm²
